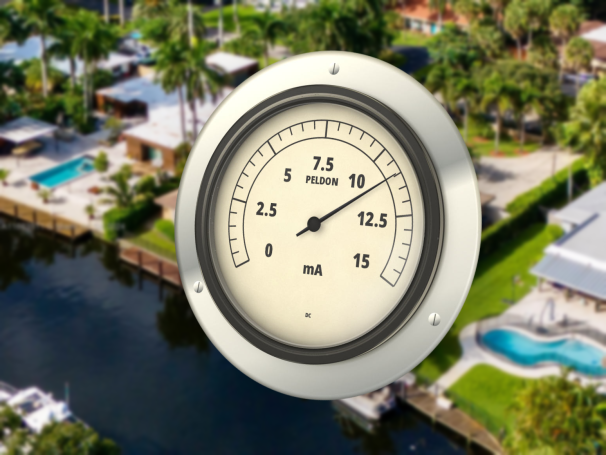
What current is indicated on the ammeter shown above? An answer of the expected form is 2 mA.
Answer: 11 mA
